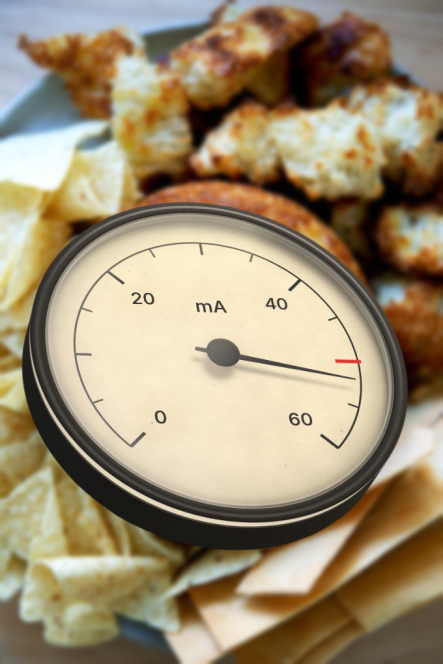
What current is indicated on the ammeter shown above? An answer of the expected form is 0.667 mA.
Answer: 52.5 mA
